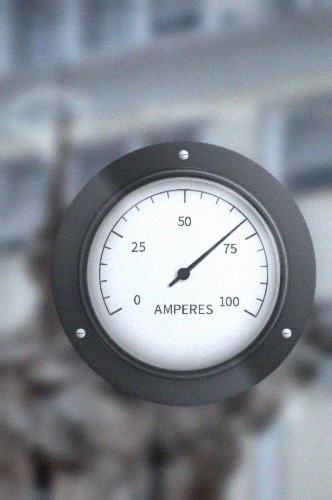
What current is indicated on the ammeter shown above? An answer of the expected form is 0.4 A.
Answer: 70 A
